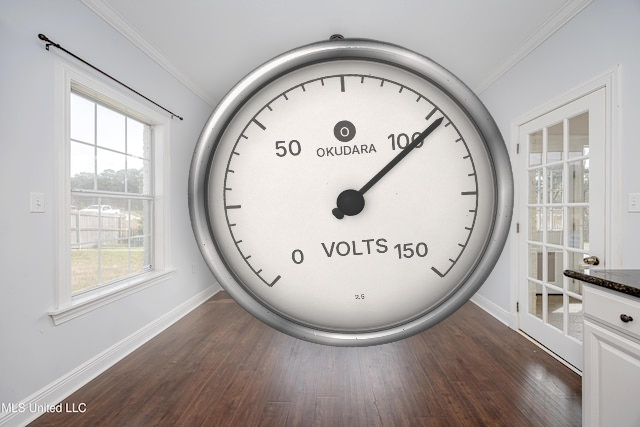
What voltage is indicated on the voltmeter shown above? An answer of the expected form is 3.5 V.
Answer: 102.5 V
